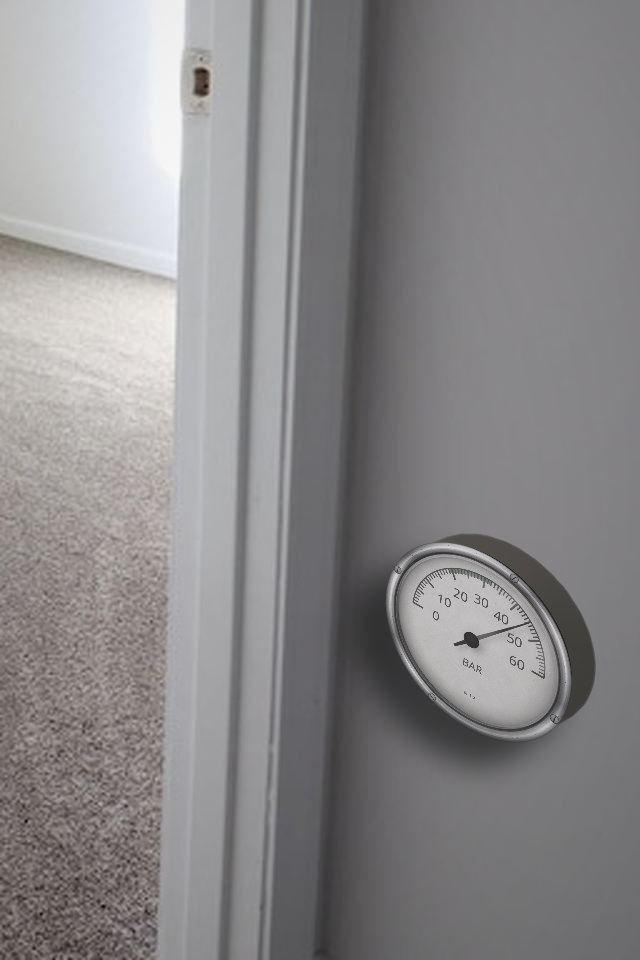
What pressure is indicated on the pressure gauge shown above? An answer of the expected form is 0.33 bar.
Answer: 45 bar
